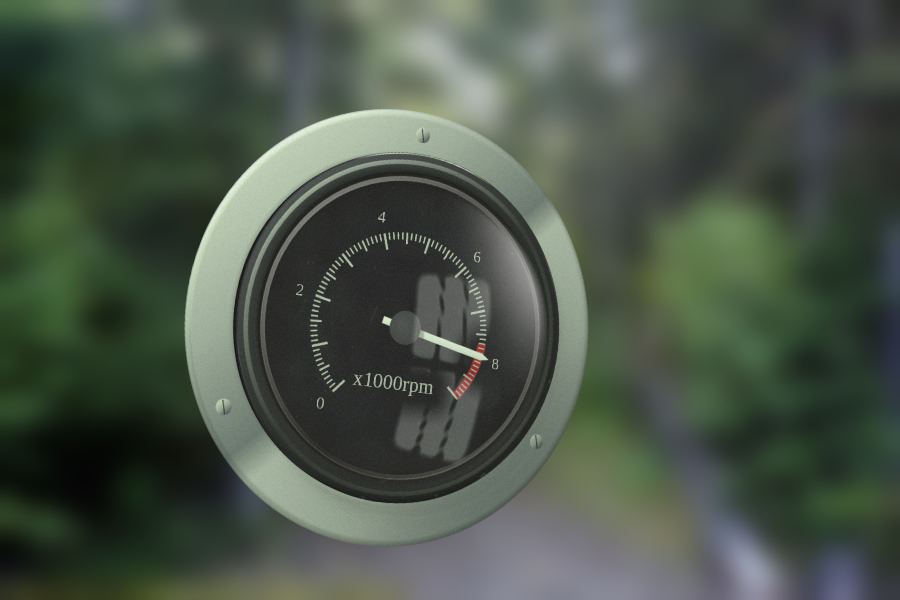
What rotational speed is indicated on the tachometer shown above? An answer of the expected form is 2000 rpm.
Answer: 8000 rpm
